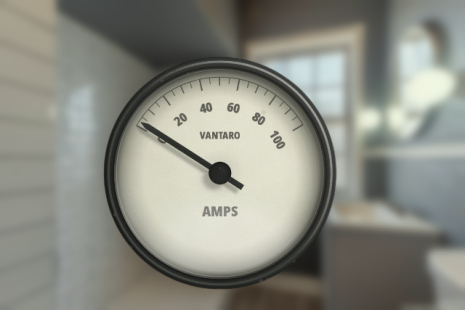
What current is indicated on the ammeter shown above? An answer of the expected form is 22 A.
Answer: 2.5 A
